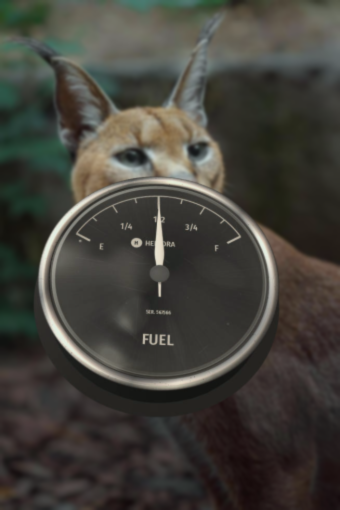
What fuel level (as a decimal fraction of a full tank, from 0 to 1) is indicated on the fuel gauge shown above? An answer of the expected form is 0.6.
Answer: 0.5
